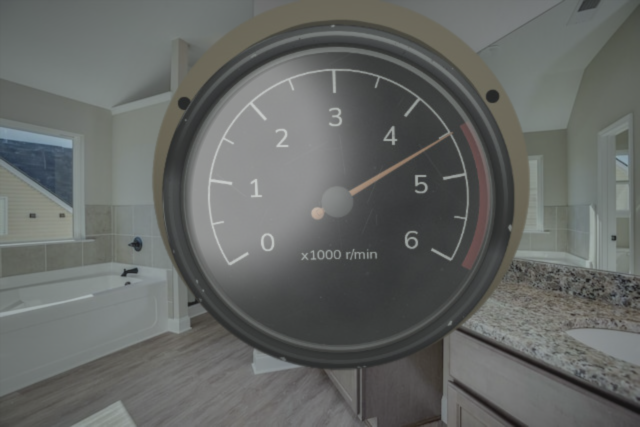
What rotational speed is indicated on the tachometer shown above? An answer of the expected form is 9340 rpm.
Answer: 4500 rpm
